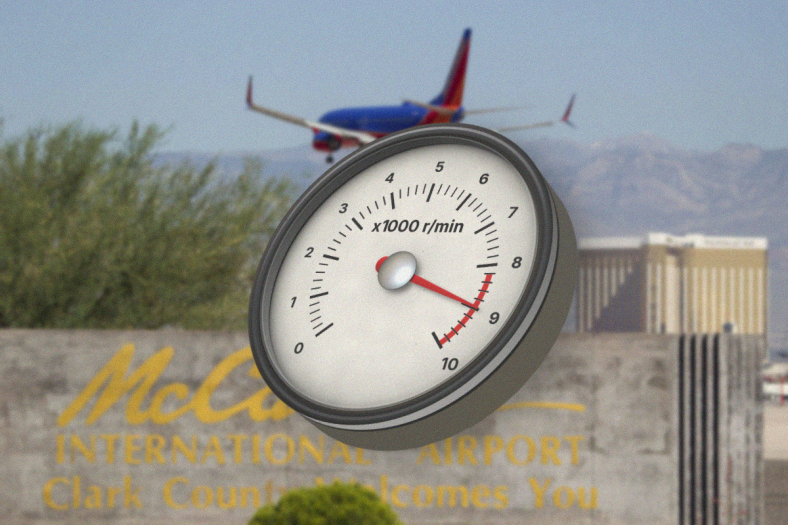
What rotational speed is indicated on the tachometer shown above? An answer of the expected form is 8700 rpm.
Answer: 9000 rpm
